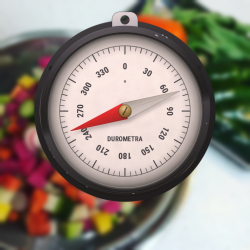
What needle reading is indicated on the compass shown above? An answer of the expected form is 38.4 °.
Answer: 250 °
